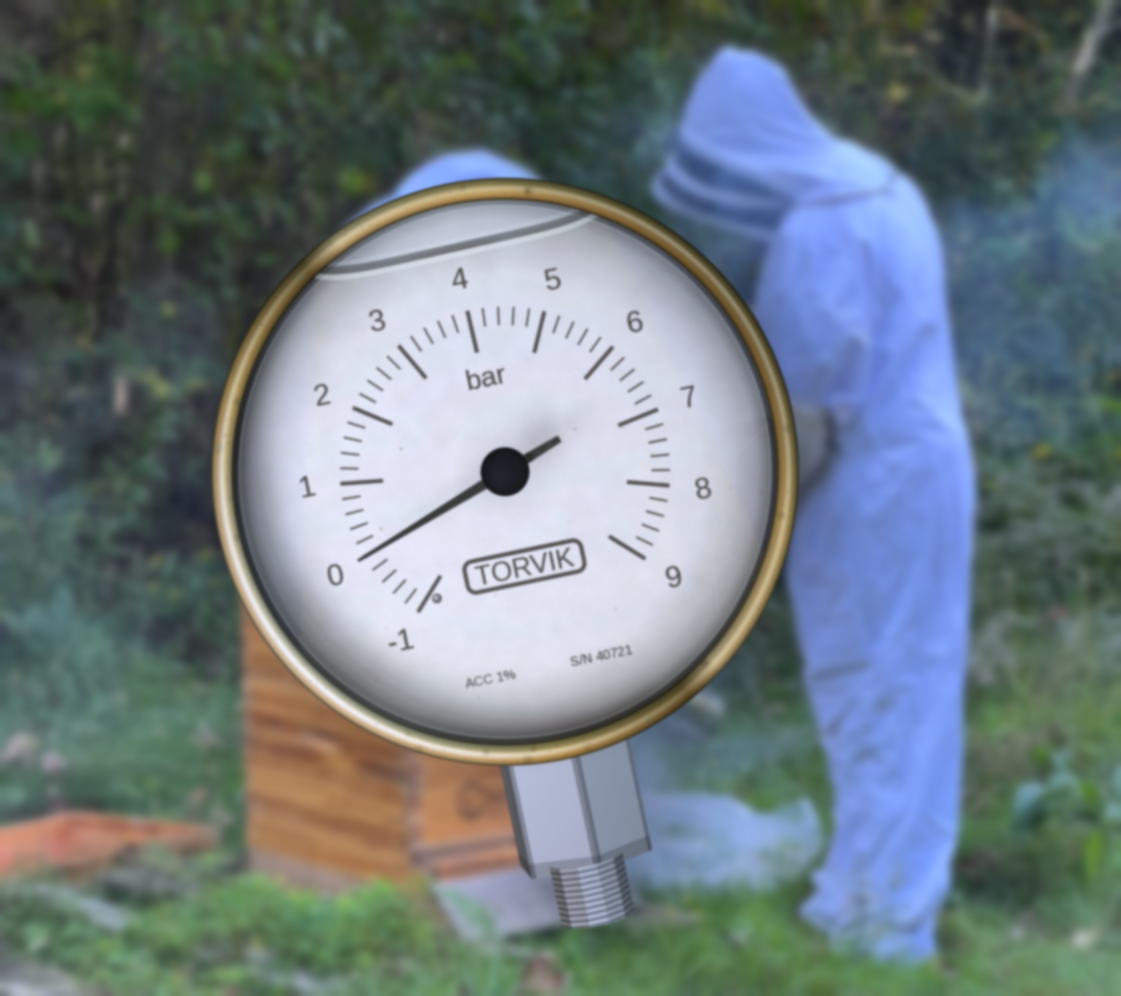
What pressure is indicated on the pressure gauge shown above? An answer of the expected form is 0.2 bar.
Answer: 0 bar
